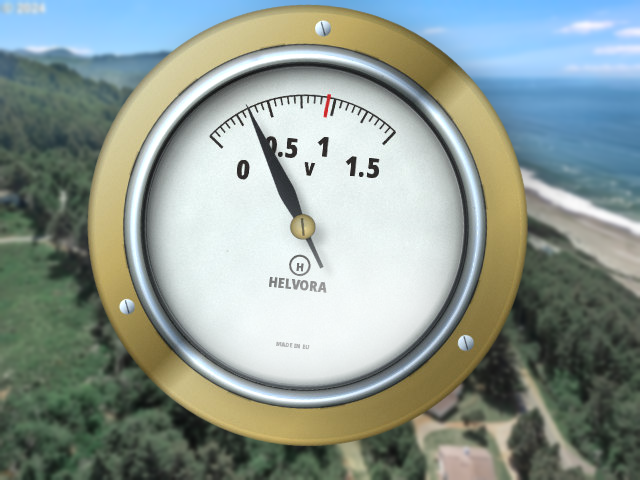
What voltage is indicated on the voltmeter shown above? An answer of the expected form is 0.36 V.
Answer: 0.35 V
